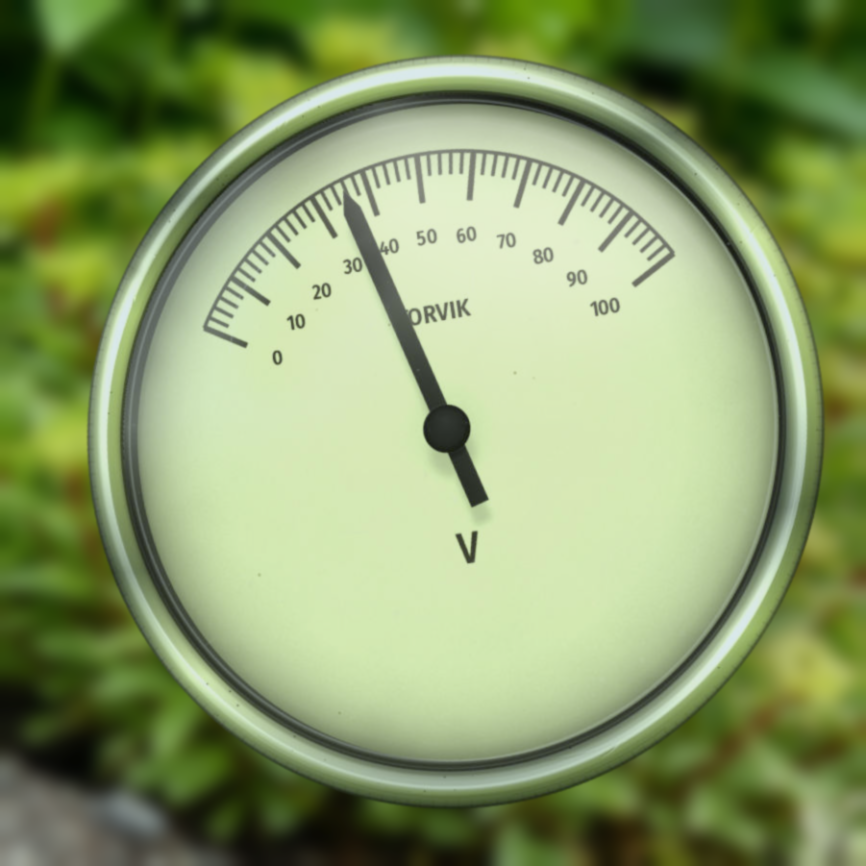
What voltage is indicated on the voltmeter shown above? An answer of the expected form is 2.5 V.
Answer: 36 V
